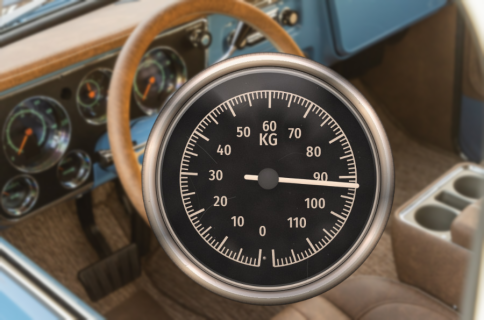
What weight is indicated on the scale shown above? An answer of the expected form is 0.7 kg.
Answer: 92 kg
